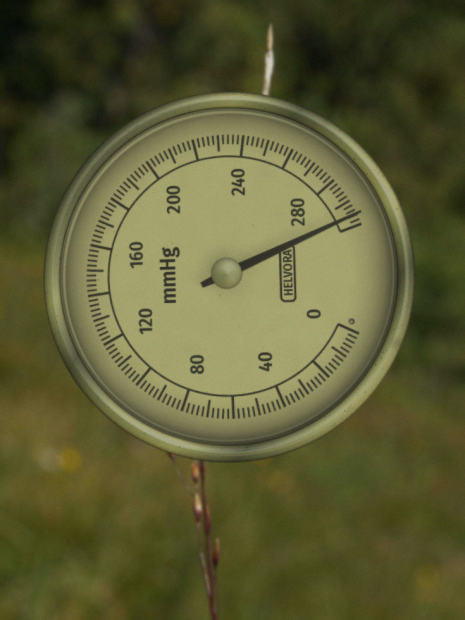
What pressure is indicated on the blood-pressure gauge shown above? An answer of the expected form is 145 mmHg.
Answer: 296 mmHg
